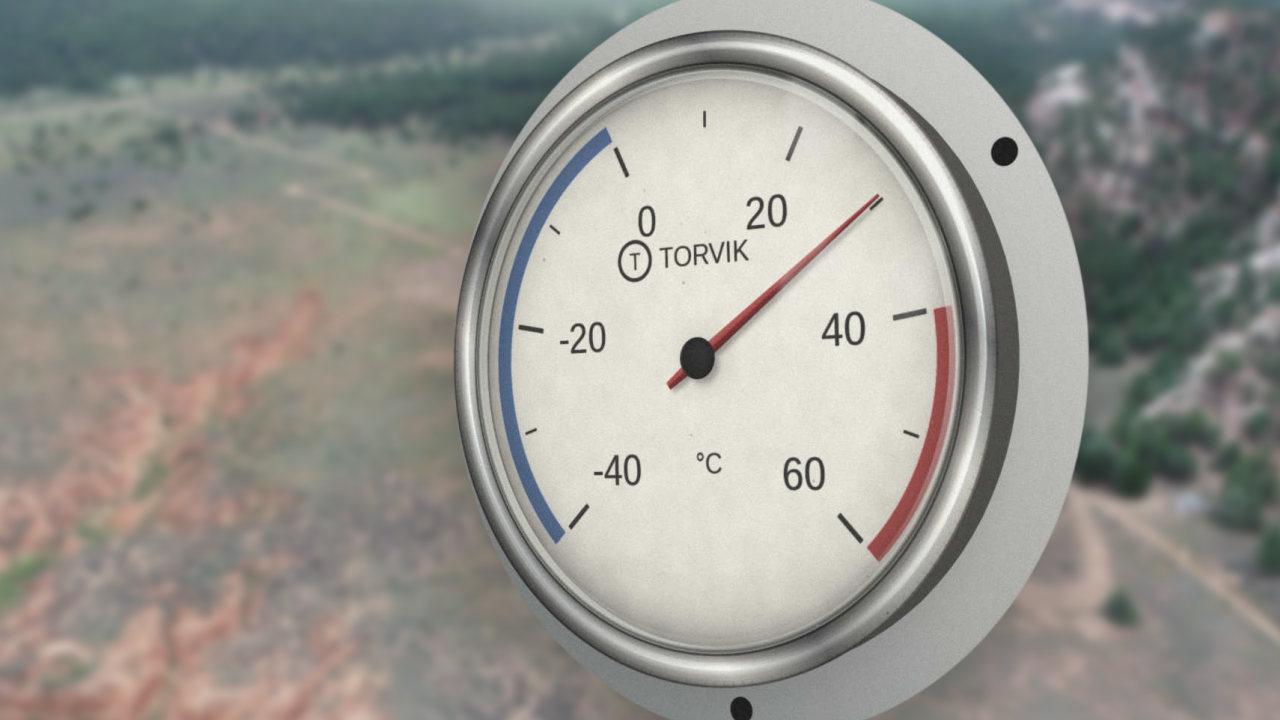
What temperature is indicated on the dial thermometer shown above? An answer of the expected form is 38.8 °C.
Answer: 30 °C
